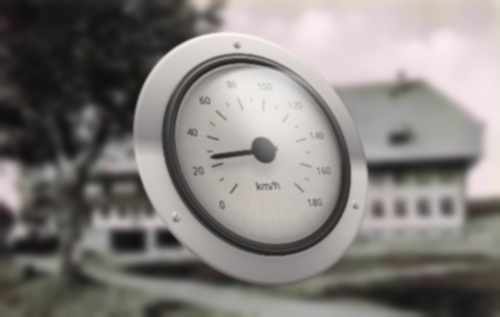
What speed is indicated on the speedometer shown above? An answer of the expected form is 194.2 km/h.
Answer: 25 km/h
